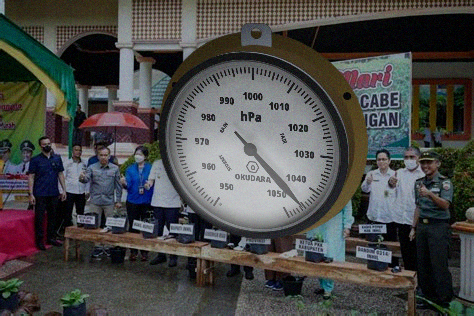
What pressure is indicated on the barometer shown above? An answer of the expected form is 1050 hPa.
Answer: 1045 hPa
